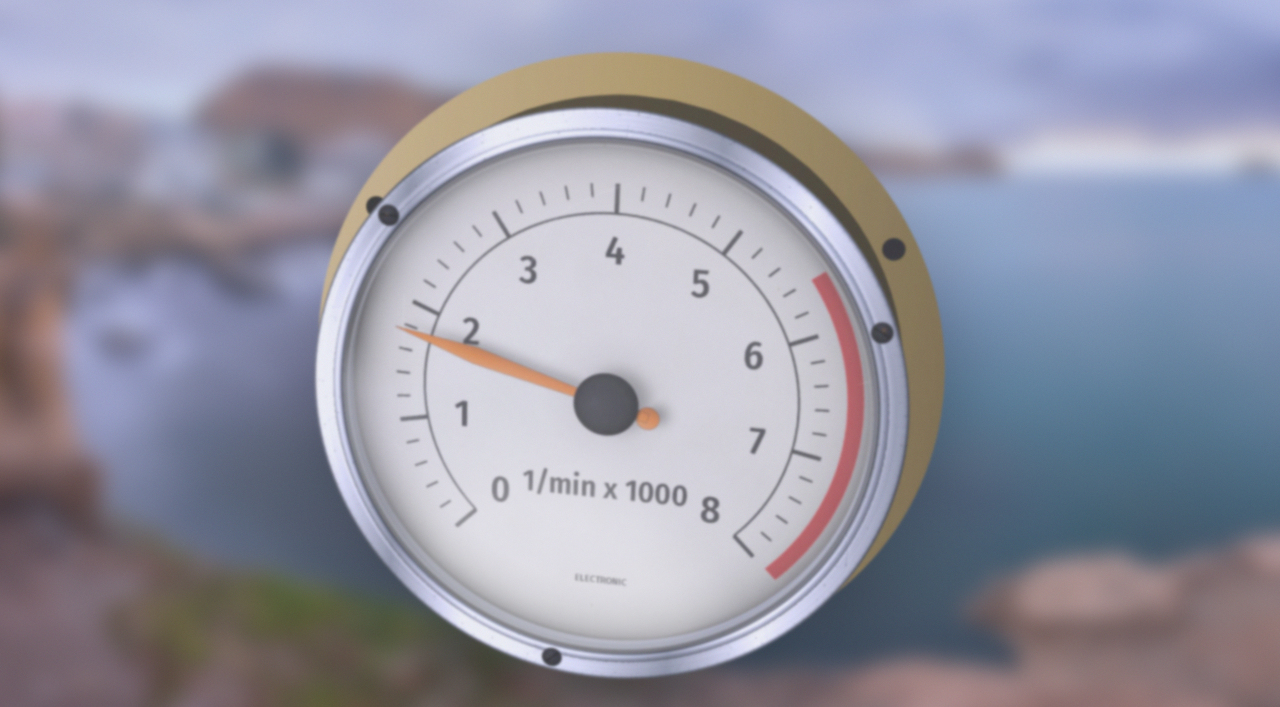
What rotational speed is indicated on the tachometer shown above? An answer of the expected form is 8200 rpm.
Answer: 1800 rpm
